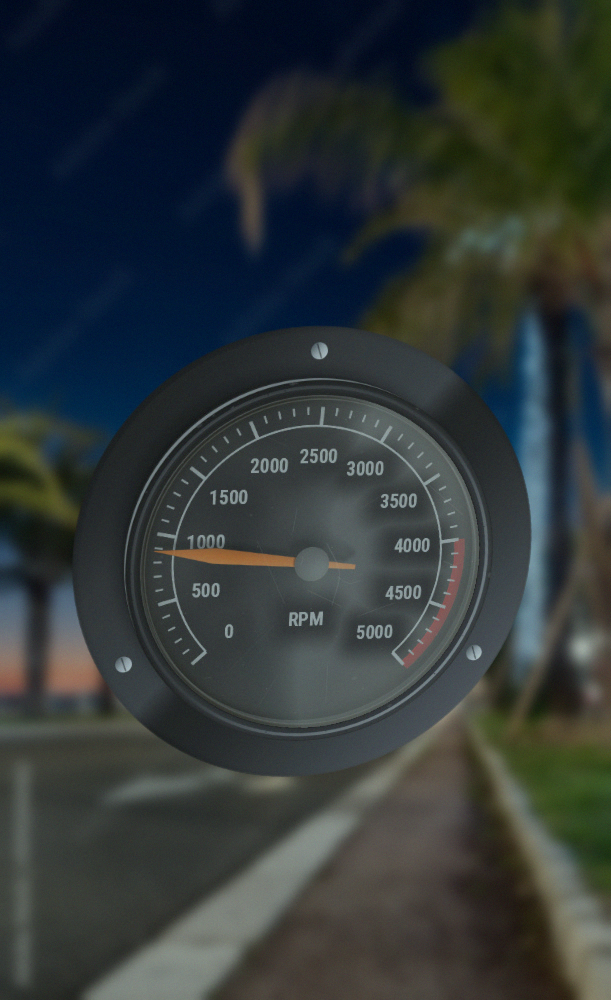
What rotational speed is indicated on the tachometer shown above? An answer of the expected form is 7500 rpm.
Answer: 900 rpm
